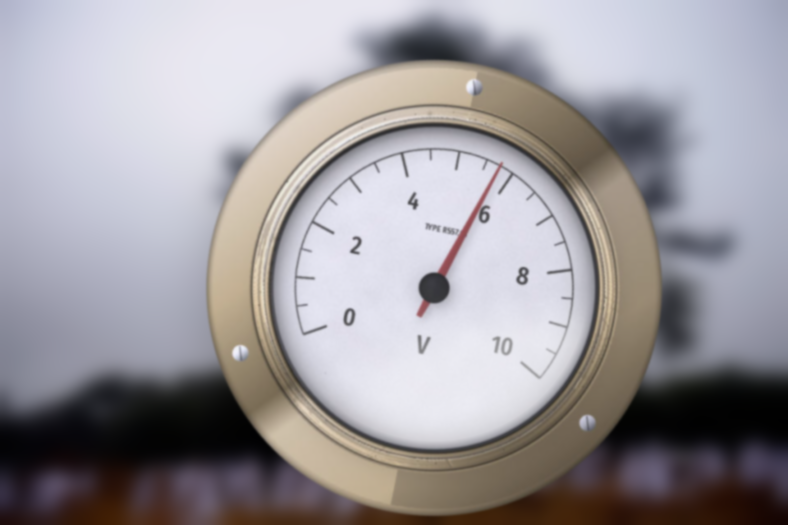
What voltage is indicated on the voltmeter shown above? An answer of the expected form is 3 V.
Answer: 5.75 V
